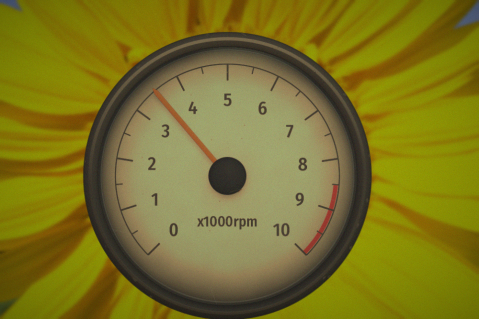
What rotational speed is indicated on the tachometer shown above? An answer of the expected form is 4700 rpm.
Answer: 3500 rpm
